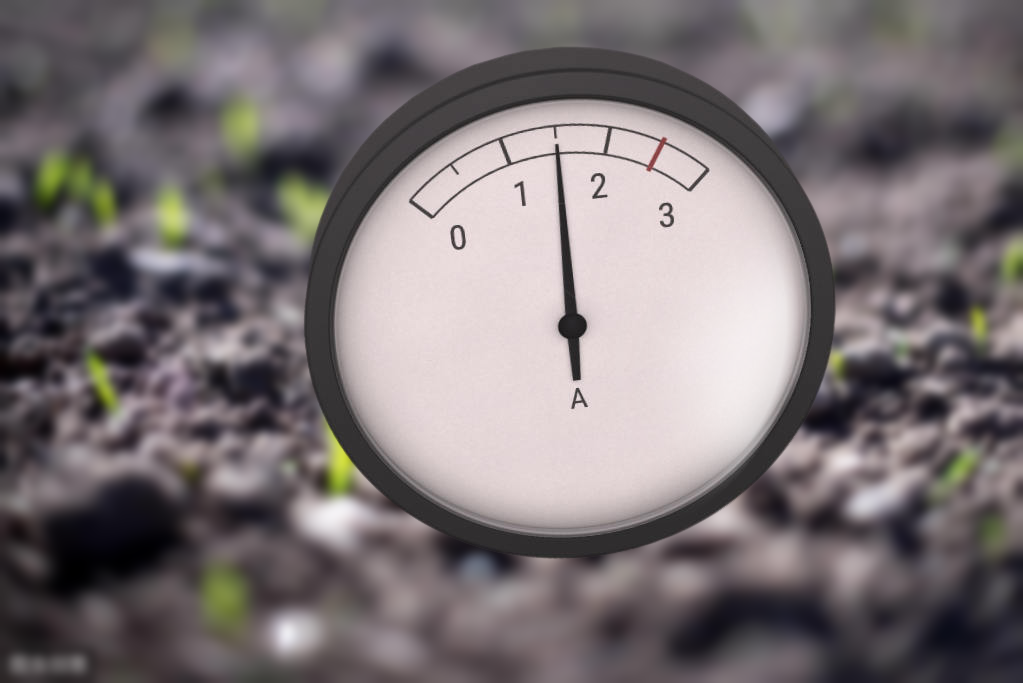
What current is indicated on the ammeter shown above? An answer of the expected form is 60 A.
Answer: 1.5 A
